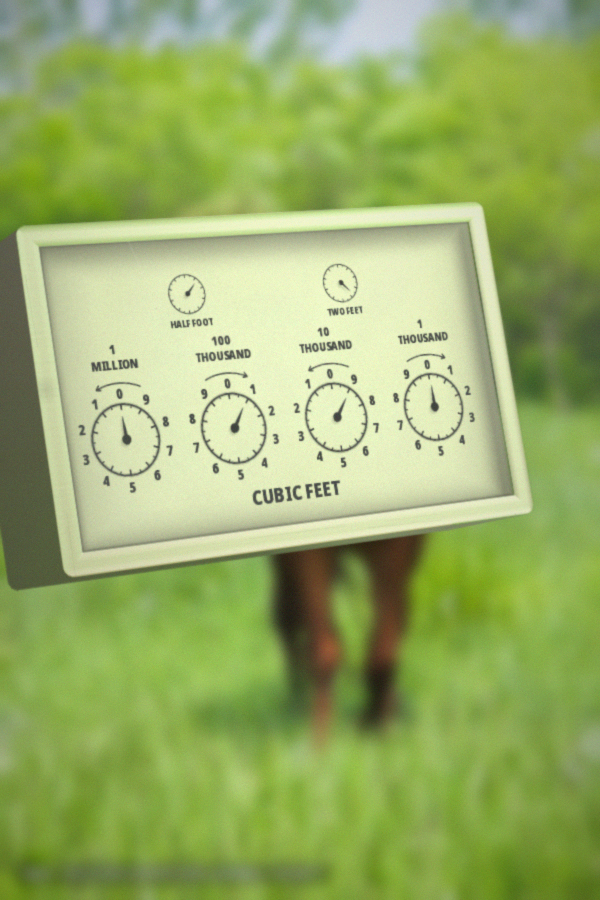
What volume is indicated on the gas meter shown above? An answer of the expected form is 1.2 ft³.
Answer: 9000 ft³
